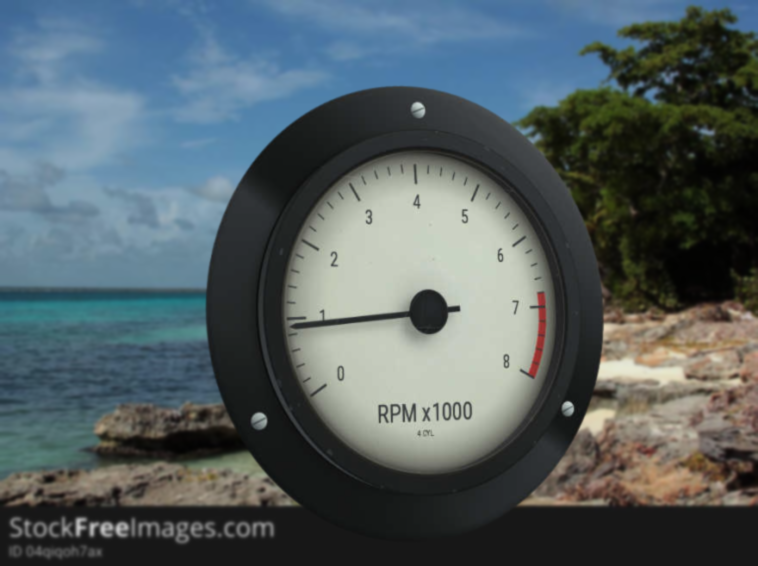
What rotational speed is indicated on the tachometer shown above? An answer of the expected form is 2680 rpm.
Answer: 900 rpm
